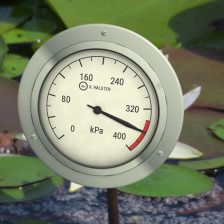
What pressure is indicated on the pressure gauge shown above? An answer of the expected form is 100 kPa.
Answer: 360 kPa
